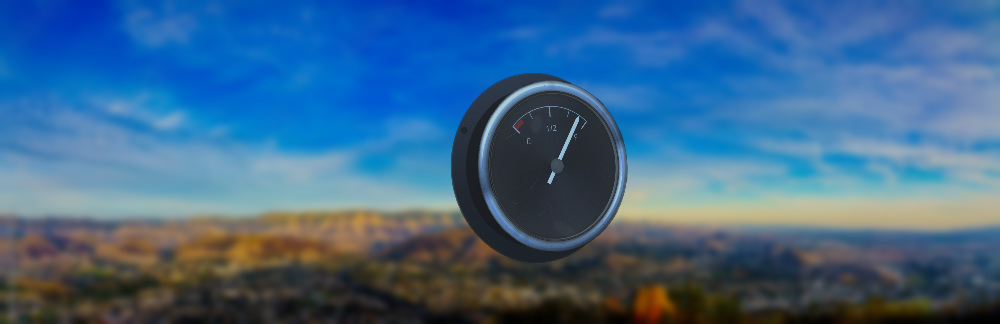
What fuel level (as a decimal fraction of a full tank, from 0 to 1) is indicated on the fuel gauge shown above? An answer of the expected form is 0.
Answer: 0.875
